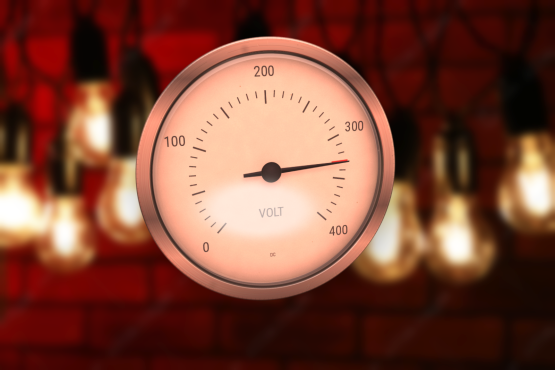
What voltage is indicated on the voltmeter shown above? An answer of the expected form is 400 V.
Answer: 330 V
